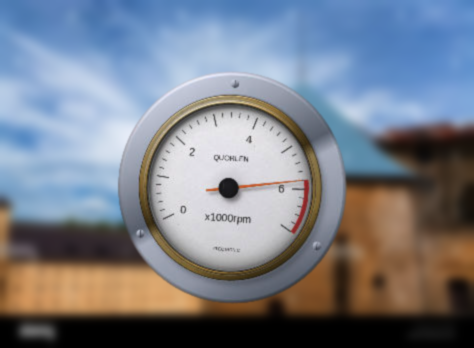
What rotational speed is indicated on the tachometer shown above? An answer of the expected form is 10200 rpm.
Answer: 5800 rpm
